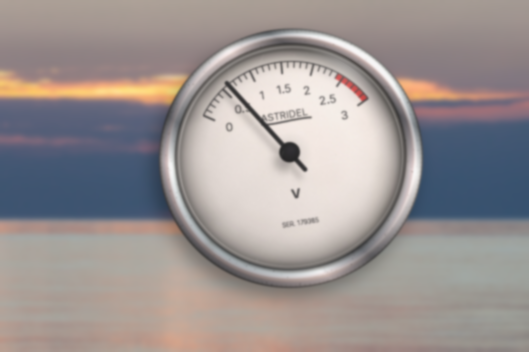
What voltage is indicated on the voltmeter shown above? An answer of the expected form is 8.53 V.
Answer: 0.6 V
